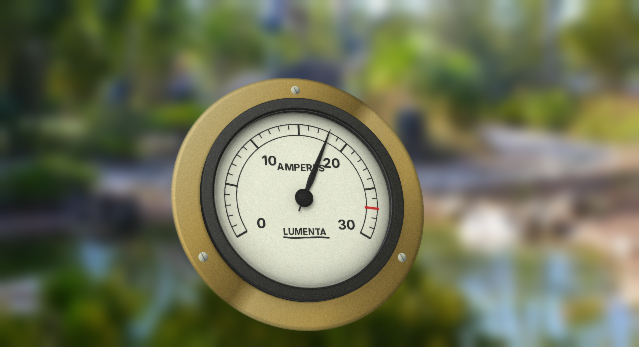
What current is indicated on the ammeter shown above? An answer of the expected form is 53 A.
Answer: 18 A
